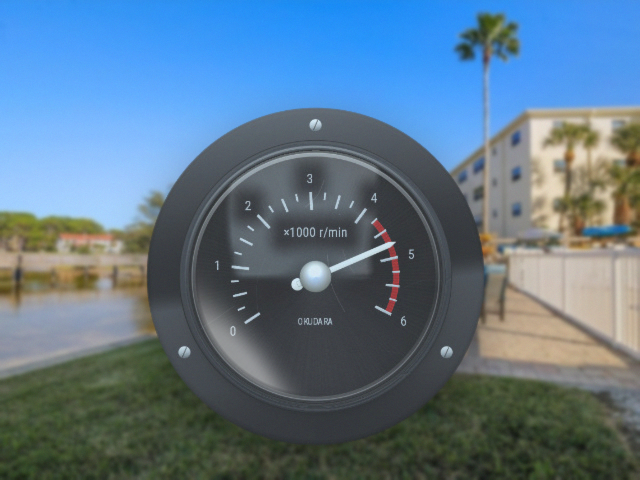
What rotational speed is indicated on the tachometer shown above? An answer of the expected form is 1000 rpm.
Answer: 4750 rpm
